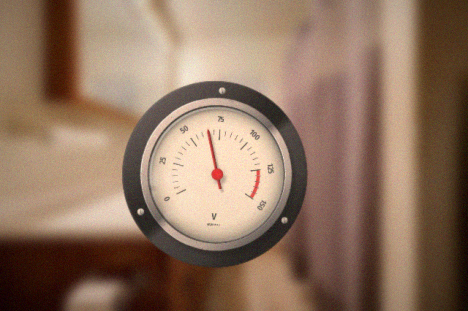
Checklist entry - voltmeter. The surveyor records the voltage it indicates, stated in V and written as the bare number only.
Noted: 65
